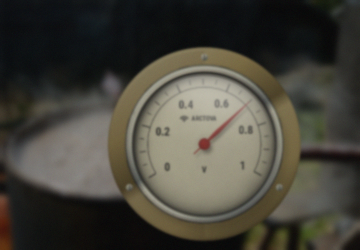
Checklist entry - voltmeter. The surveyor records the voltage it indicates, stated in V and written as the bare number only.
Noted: 0.7
